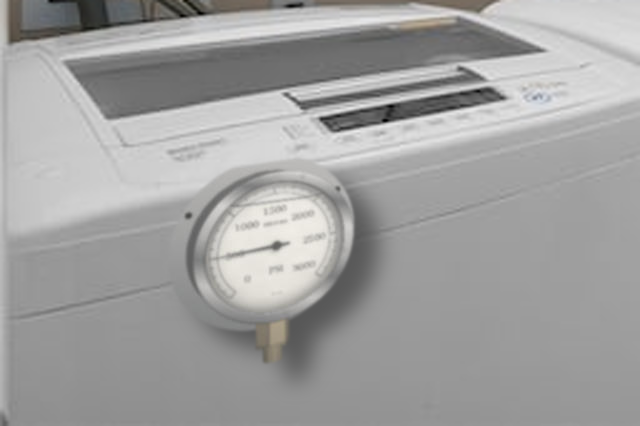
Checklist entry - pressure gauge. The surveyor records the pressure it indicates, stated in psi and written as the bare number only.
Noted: 500
